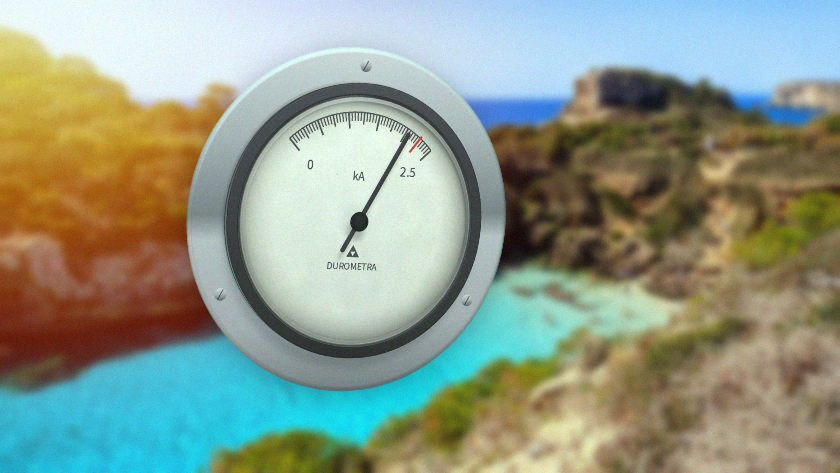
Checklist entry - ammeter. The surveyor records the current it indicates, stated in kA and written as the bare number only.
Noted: 2
